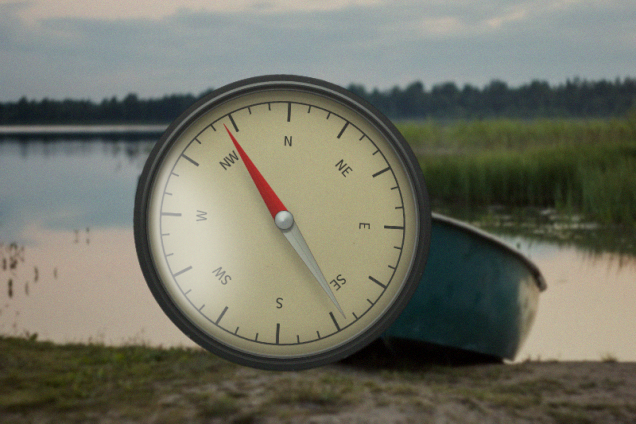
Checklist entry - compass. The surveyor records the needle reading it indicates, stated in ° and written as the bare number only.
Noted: 325
